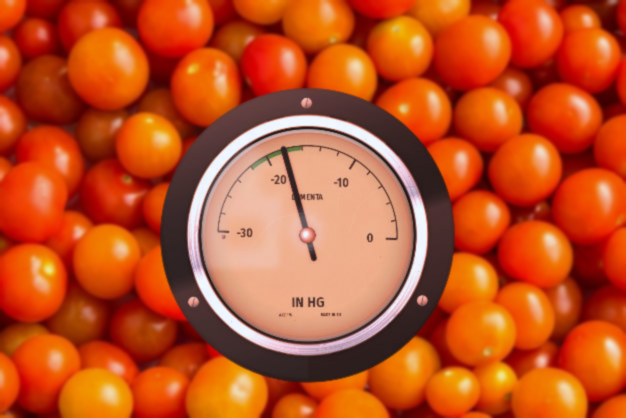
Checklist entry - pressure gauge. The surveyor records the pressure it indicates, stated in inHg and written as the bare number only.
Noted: -18
